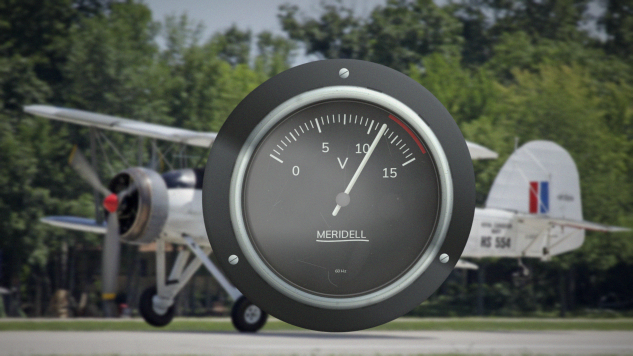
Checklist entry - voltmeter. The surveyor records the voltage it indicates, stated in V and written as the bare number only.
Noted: 11
